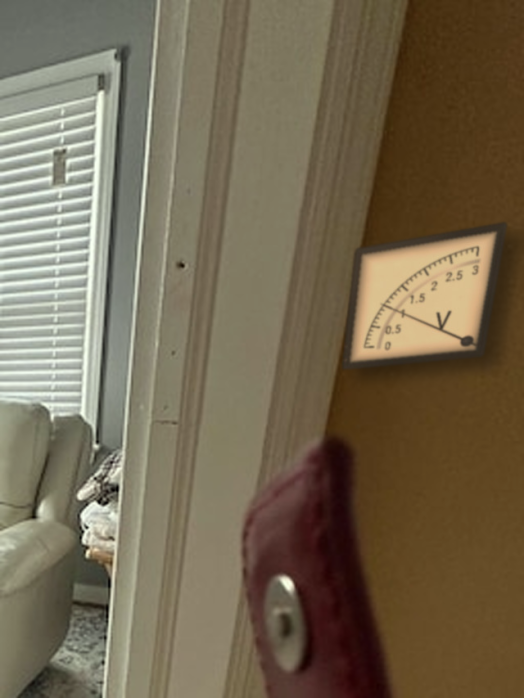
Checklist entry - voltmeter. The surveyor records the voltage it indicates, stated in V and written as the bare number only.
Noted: 1
